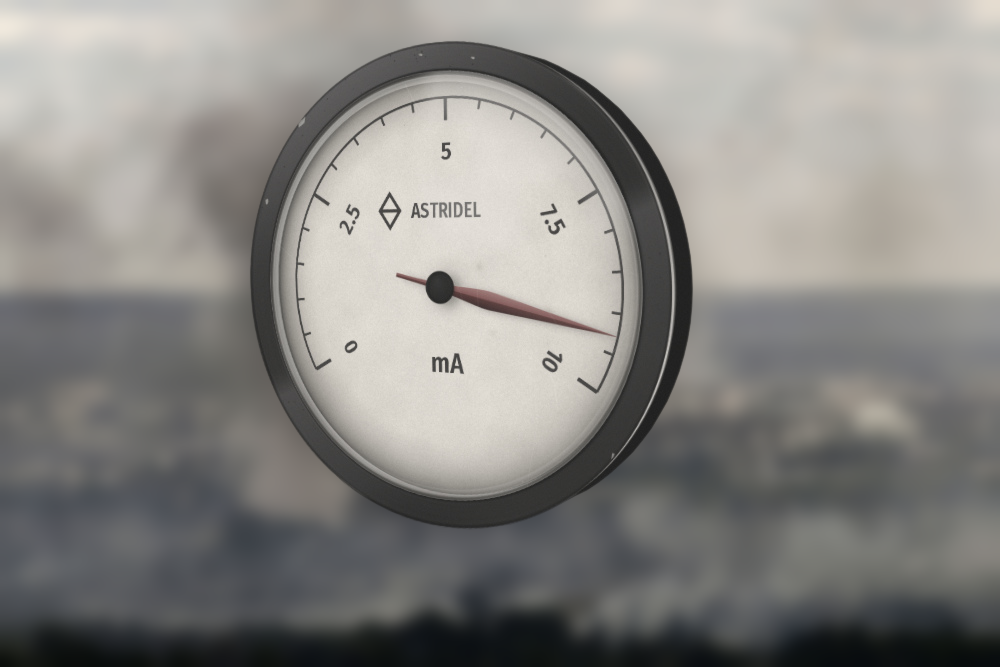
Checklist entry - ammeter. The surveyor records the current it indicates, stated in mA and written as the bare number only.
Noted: 9.25
